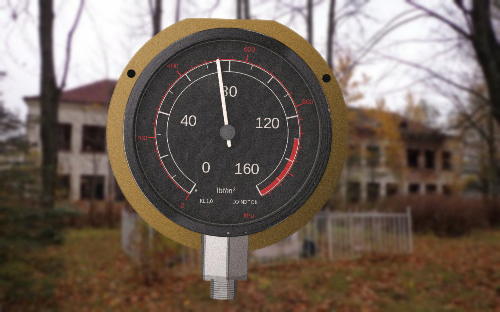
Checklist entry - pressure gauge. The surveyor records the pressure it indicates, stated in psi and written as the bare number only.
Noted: 75
